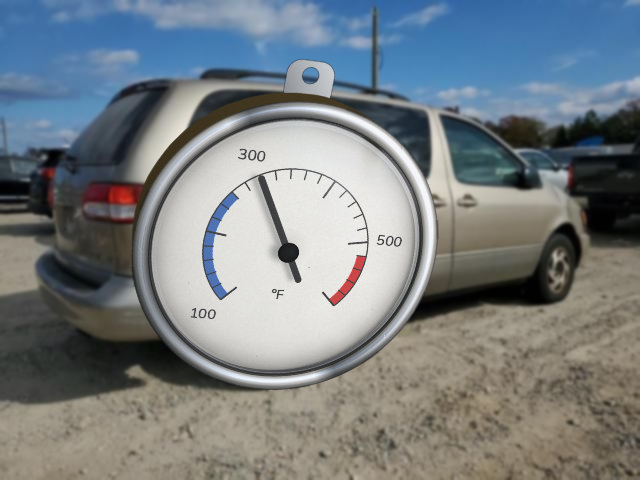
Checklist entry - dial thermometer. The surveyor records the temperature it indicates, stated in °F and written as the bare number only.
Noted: 300
